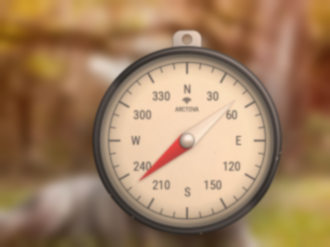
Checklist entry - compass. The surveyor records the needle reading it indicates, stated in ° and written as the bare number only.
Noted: 230
